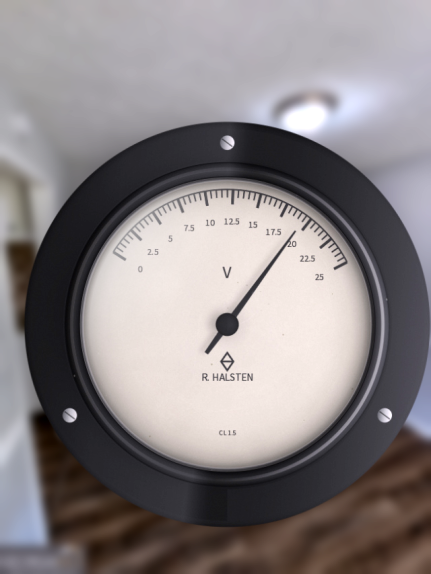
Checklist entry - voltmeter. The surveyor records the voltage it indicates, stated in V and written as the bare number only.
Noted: 19.5
